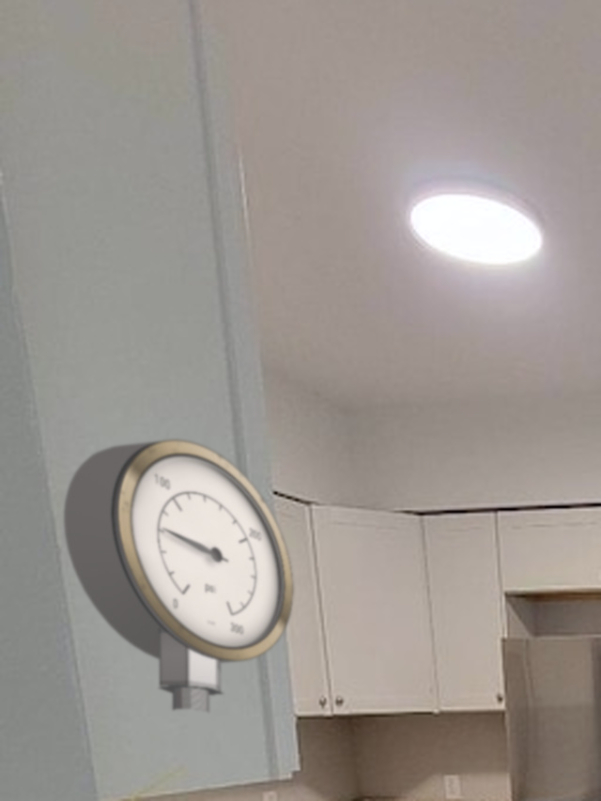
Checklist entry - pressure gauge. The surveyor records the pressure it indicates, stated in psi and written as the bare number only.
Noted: 60
